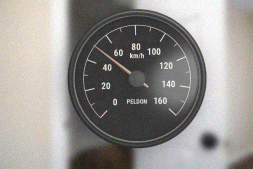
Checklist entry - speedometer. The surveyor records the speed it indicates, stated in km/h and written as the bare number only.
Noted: 50
